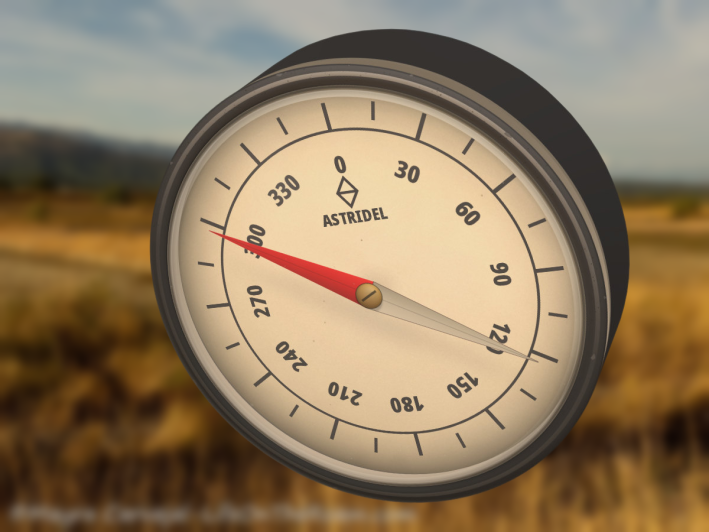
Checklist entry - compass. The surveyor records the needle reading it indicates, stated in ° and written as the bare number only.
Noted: 300
